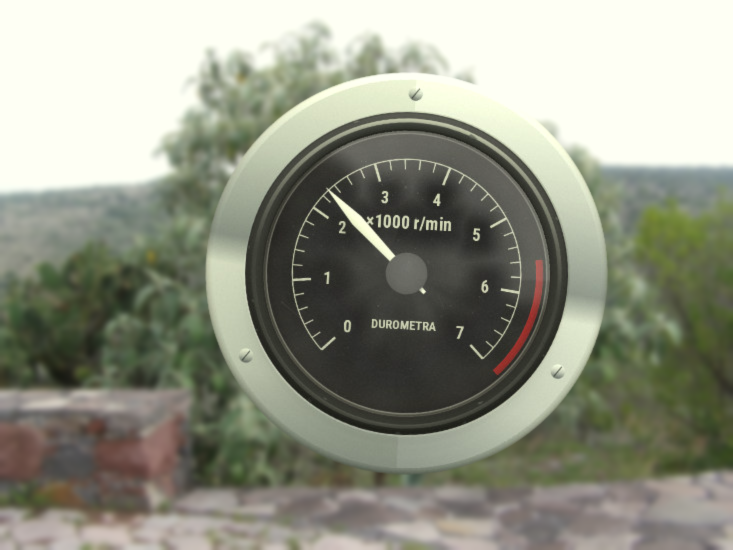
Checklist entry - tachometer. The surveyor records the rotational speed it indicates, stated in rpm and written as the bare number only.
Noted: 2300
